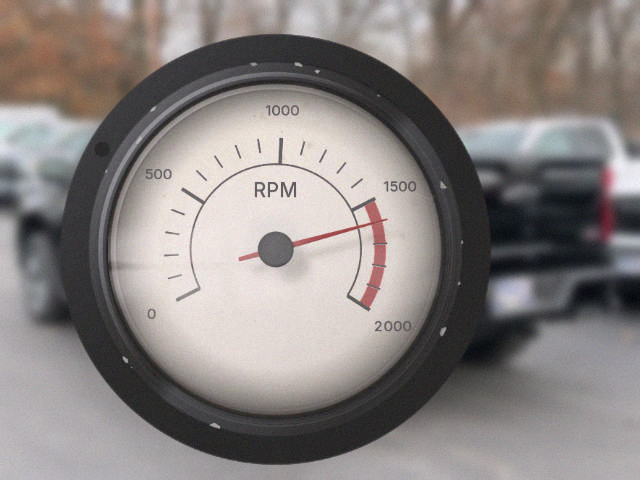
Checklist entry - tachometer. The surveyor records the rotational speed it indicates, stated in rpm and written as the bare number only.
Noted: 1600
